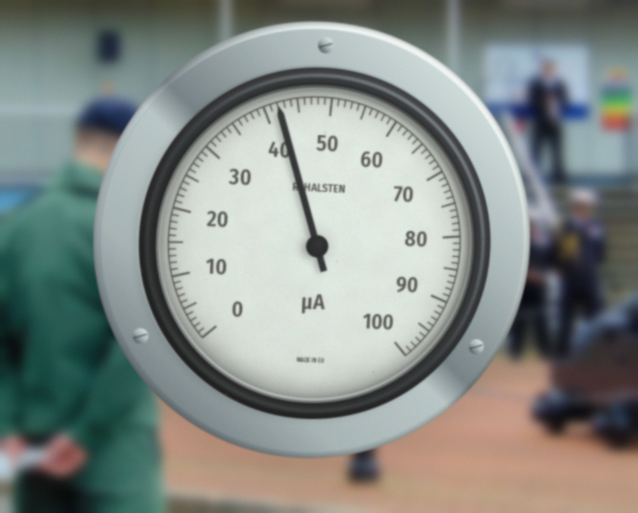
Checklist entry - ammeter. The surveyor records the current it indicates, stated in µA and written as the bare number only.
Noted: 42
